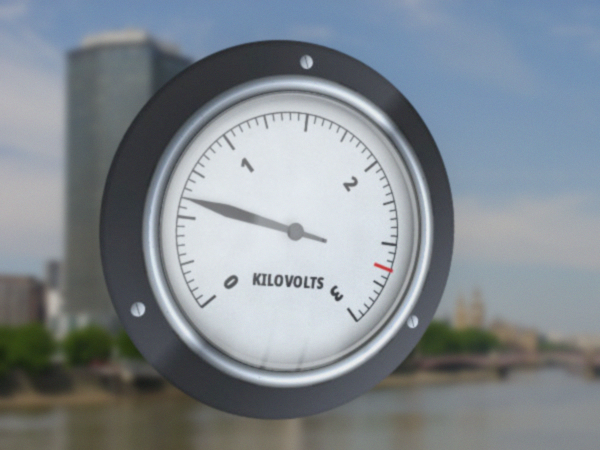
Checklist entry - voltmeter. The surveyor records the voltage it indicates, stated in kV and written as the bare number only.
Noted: 0.6
